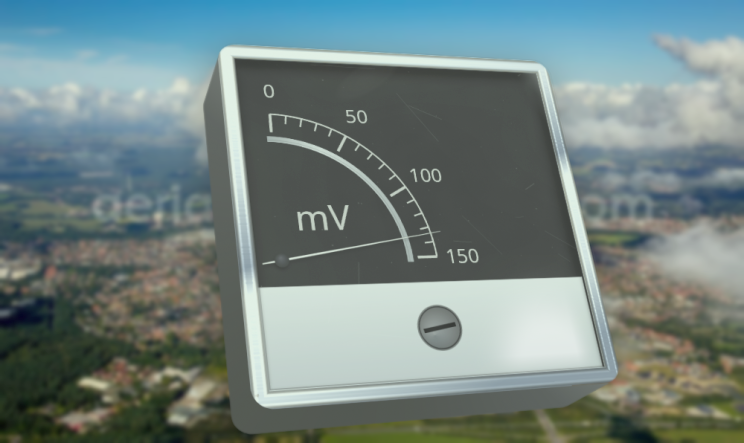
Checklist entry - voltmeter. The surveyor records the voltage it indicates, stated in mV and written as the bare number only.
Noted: 135
